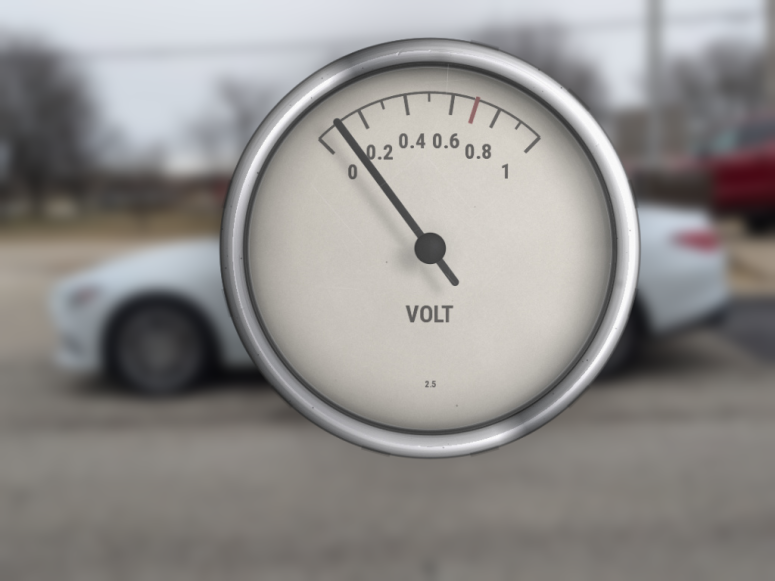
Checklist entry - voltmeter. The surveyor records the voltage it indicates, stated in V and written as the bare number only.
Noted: 0.1
